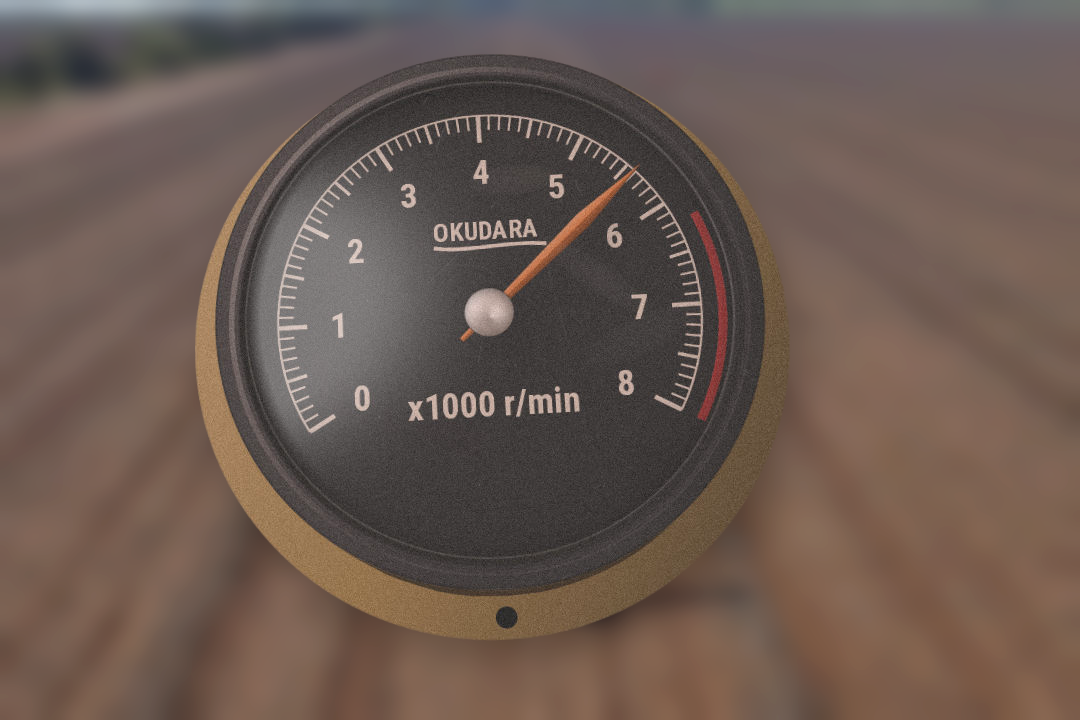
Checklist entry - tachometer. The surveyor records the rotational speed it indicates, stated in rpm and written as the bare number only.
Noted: 5600
